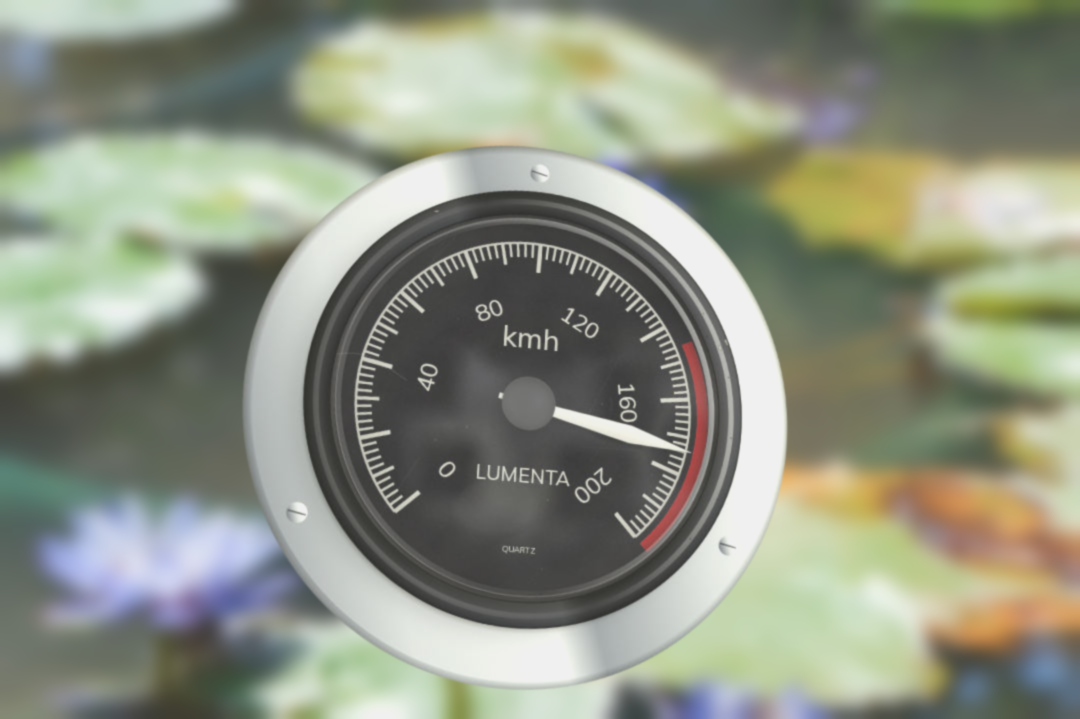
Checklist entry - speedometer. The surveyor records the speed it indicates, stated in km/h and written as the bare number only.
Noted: 174
